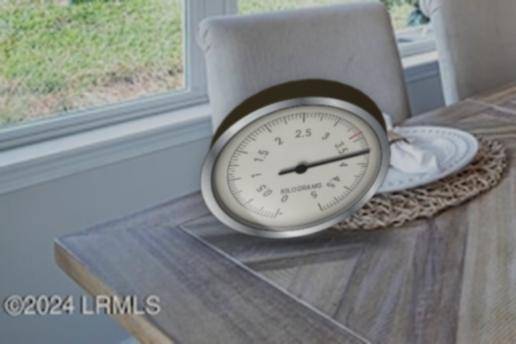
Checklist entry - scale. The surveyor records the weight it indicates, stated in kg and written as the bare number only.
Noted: 3.75
